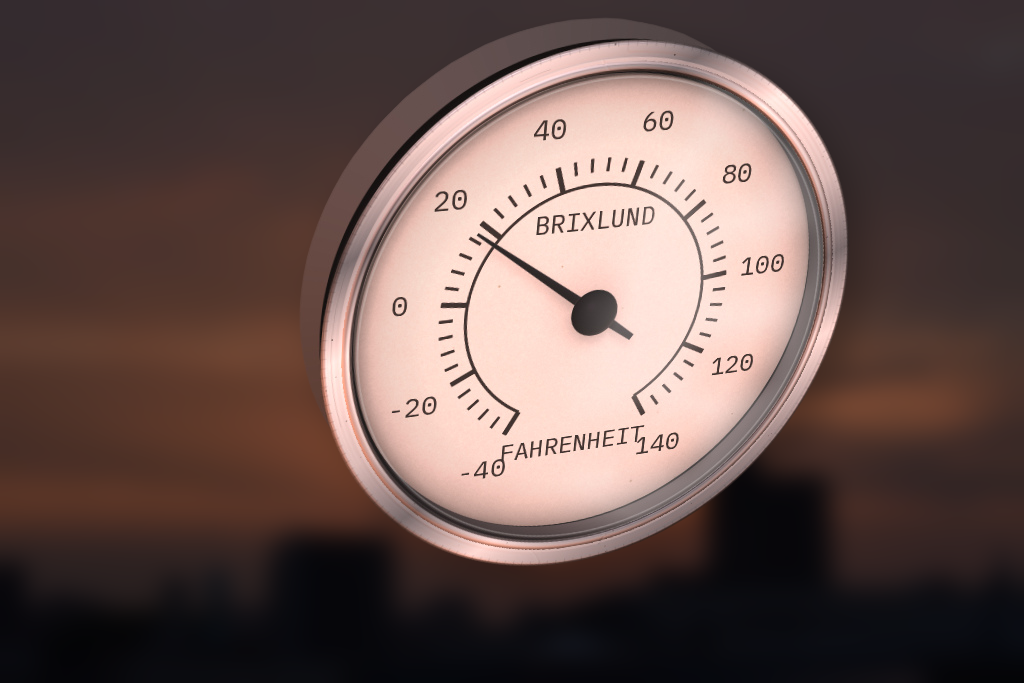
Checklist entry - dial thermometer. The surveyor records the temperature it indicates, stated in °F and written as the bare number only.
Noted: 18
